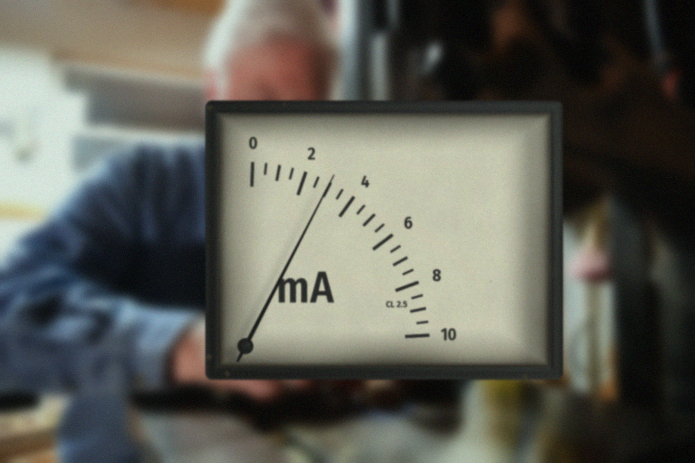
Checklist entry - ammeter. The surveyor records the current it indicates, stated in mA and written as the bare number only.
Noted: 3
